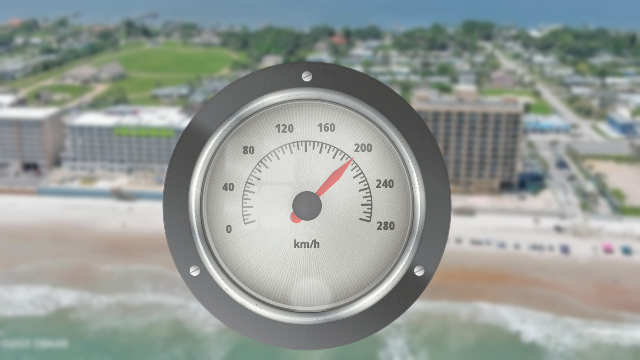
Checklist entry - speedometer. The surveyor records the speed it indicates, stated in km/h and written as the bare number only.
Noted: 200
